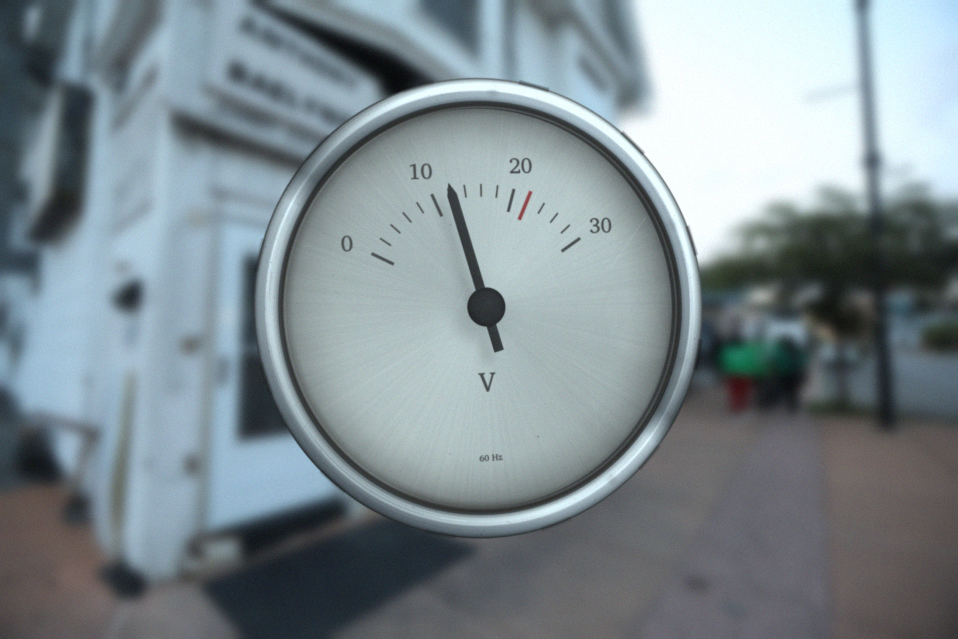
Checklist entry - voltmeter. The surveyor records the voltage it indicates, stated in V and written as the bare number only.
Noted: 12
